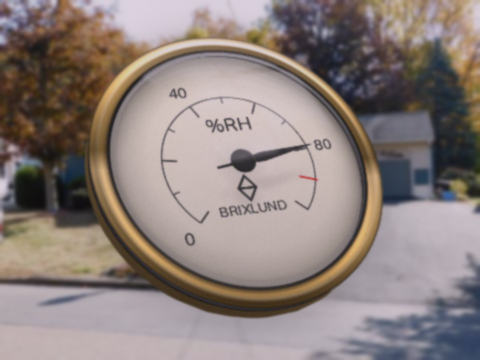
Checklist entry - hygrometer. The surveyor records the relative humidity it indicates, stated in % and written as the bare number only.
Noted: 80
